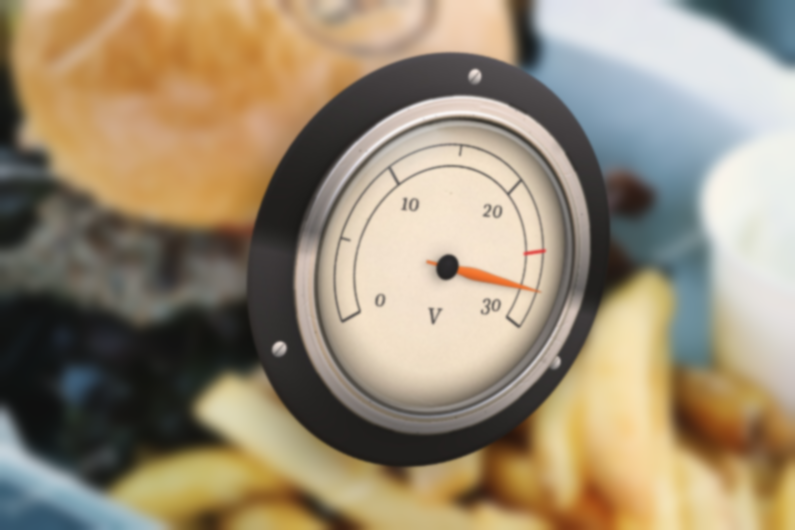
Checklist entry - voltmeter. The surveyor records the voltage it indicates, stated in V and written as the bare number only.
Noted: 27.5
